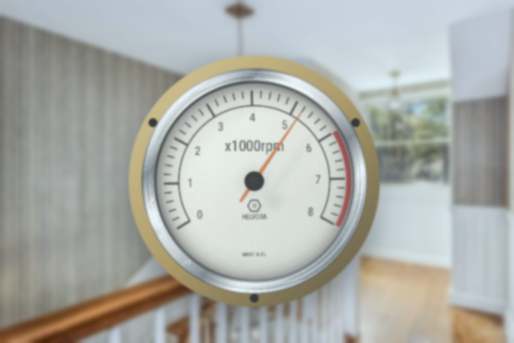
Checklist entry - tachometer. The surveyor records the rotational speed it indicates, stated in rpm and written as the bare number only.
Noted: 5200
